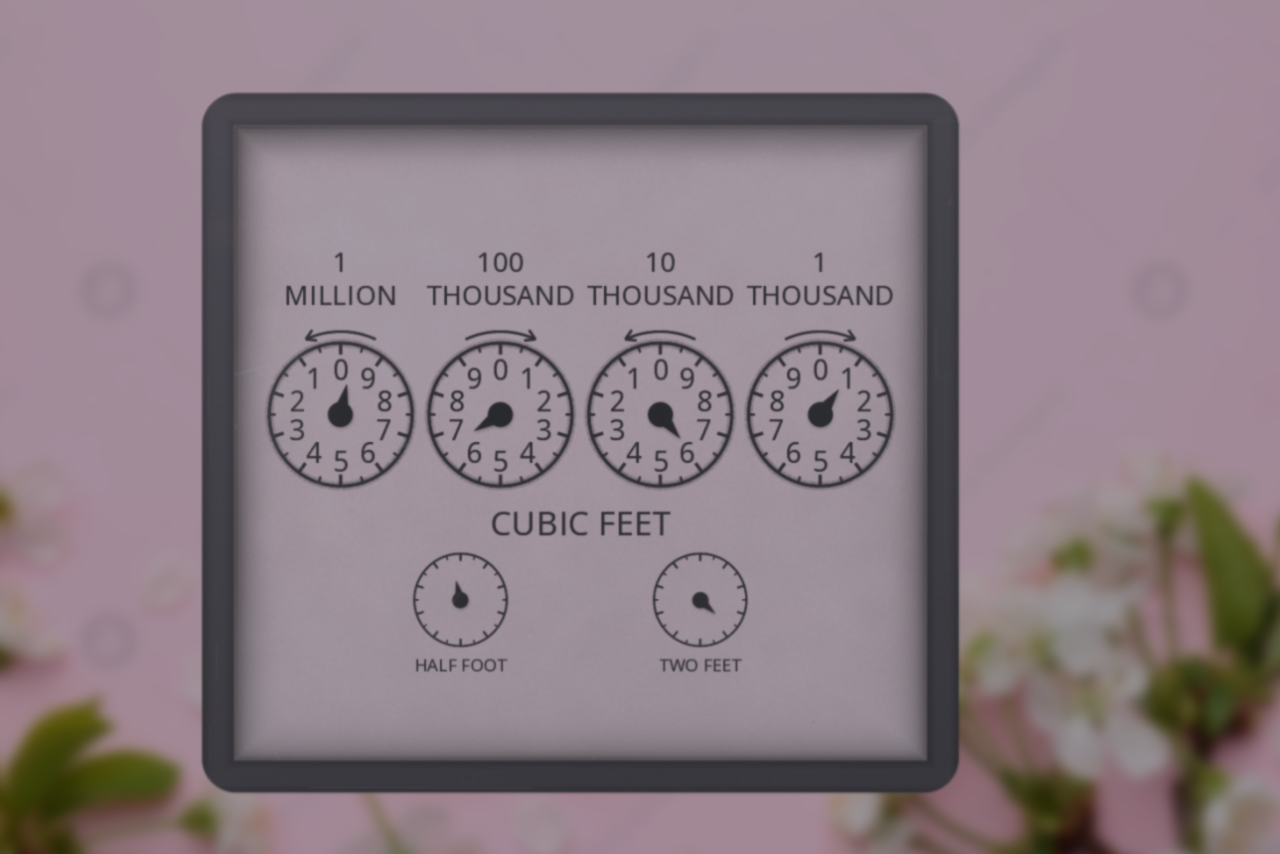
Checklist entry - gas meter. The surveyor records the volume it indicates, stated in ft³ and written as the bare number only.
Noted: 966100
